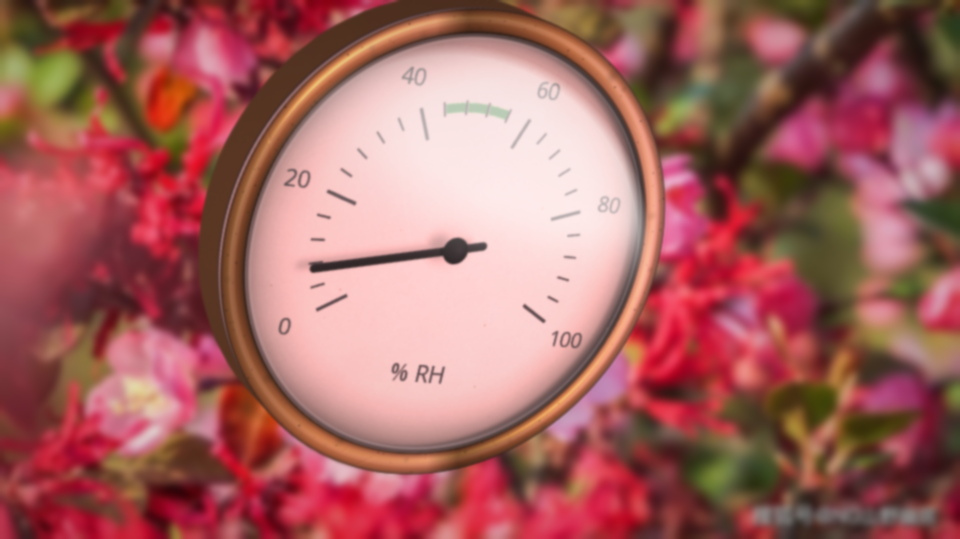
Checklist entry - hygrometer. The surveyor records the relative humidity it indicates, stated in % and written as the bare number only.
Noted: 8
